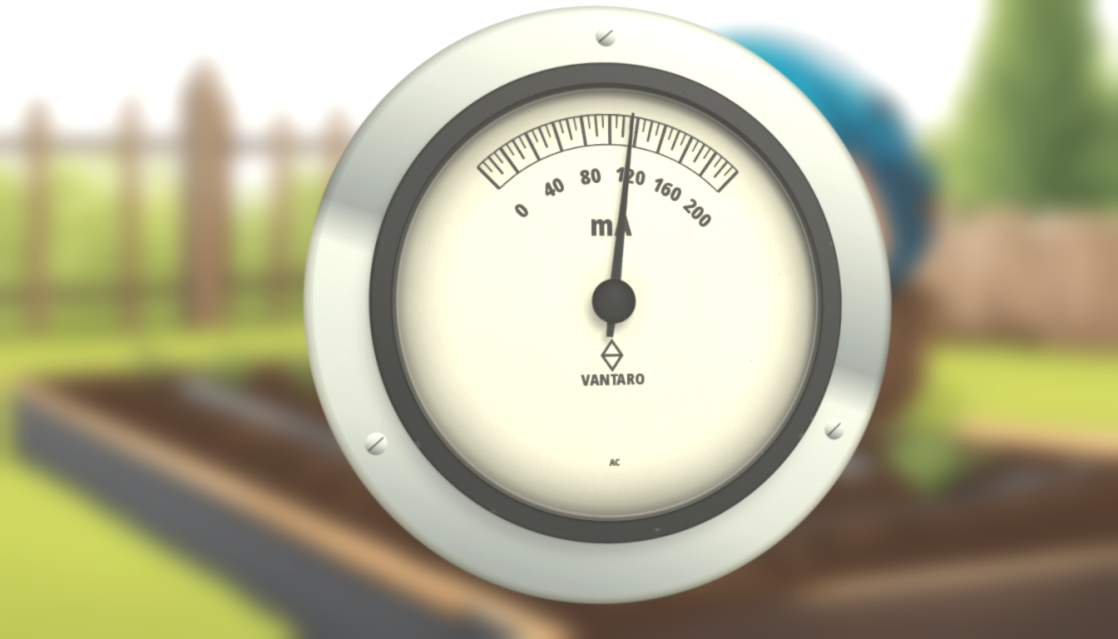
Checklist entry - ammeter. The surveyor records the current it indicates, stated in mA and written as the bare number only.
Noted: 115
